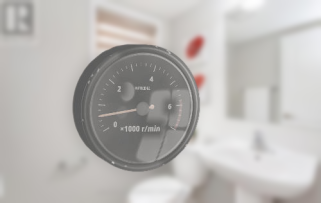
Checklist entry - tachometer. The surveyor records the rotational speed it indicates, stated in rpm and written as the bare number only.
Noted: 600
